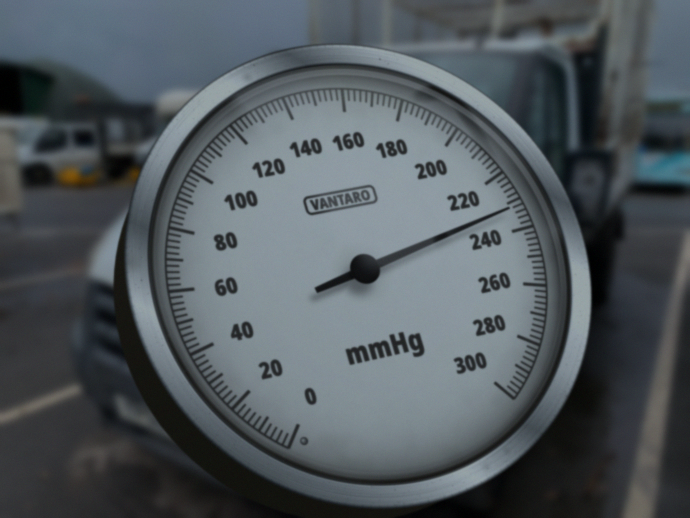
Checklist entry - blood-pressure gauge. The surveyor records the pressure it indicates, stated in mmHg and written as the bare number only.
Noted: 232
